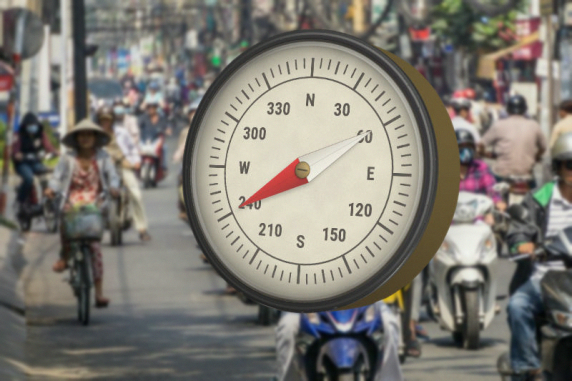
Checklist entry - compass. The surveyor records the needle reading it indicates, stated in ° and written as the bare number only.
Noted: 240
